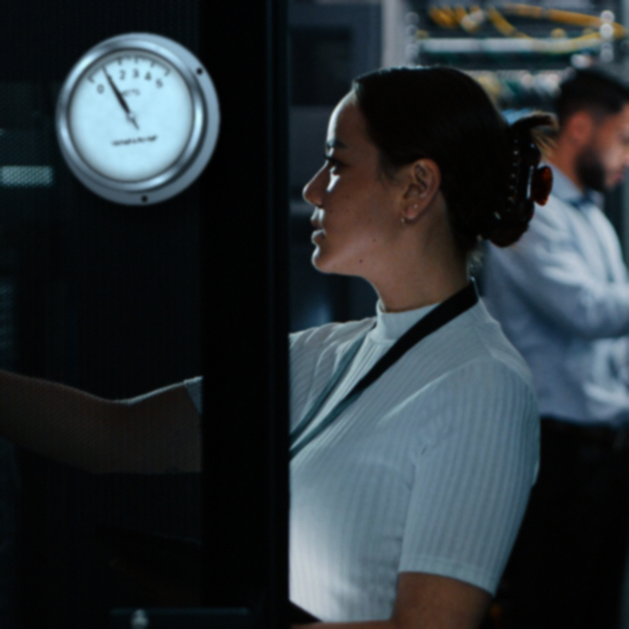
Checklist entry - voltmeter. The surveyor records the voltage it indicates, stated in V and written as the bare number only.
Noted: 1
